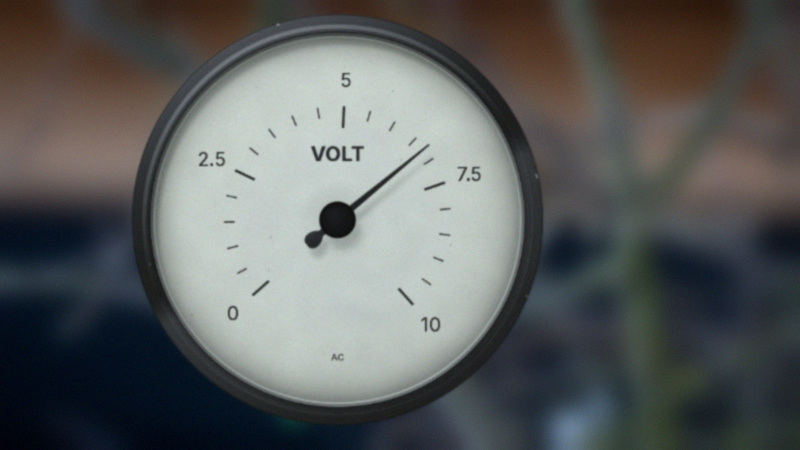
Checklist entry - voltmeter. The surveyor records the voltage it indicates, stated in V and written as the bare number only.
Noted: 6.75
